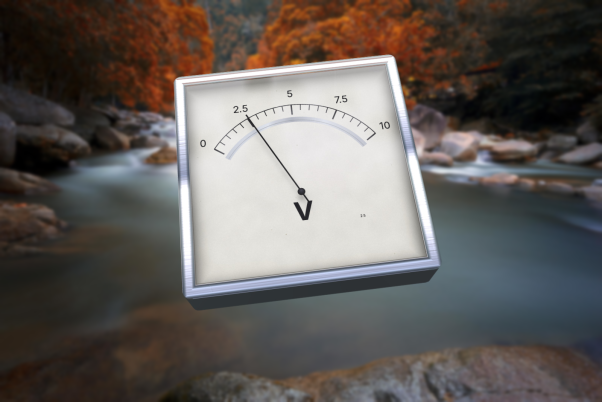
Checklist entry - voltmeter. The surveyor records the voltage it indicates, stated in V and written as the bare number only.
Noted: 2.5
